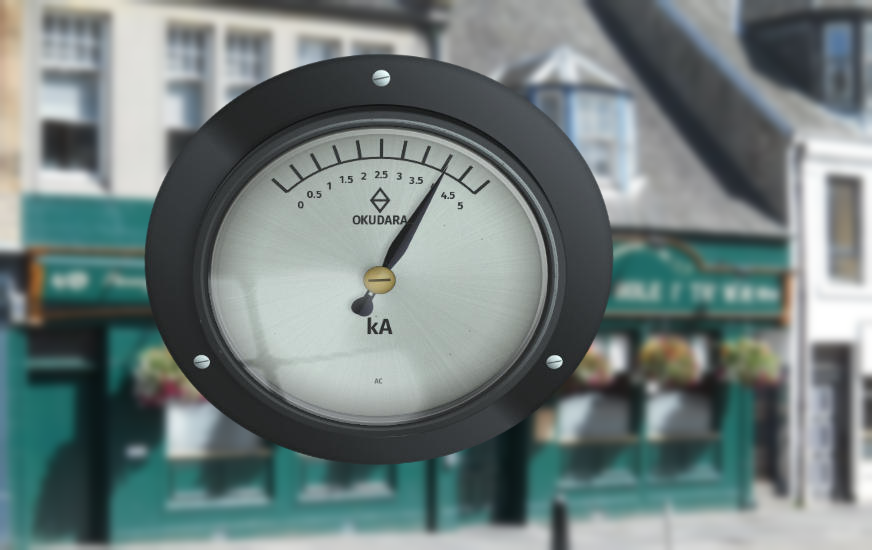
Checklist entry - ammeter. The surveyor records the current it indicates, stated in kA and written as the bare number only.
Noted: 4
